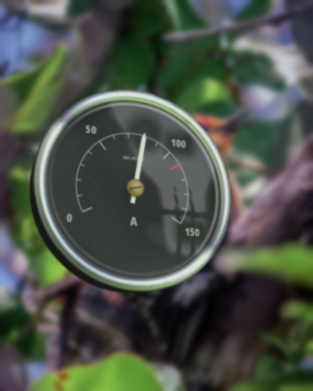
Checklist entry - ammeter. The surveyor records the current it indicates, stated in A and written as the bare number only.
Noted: 80
